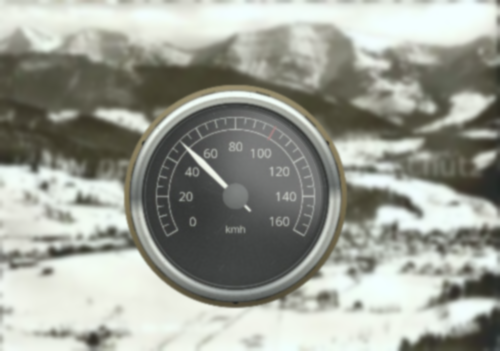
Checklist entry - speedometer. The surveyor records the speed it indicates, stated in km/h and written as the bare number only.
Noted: 50
